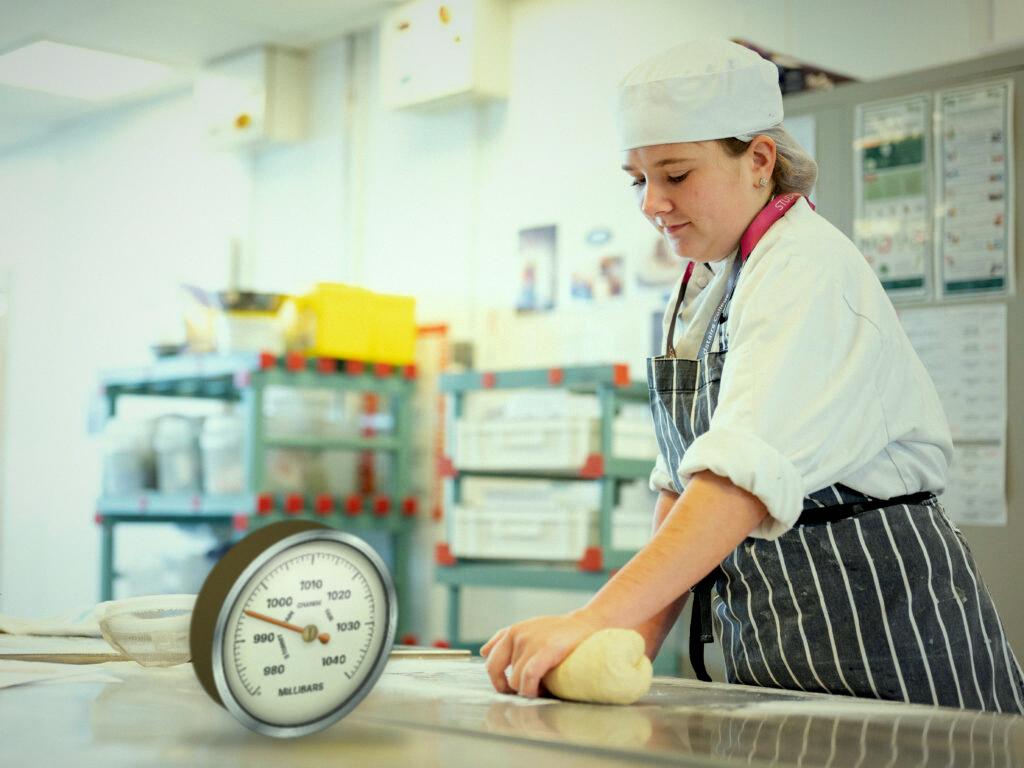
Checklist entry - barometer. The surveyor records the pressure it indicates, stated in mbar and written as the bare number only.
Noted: 995
